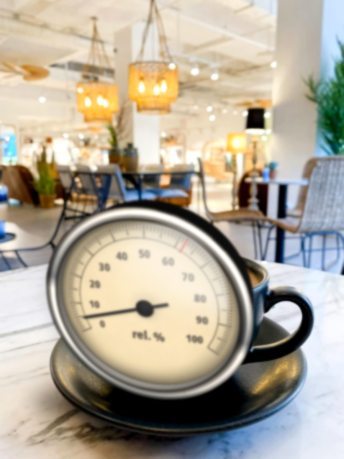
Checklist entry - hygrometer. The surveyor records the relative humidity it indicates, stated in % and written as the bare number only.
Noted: 5
